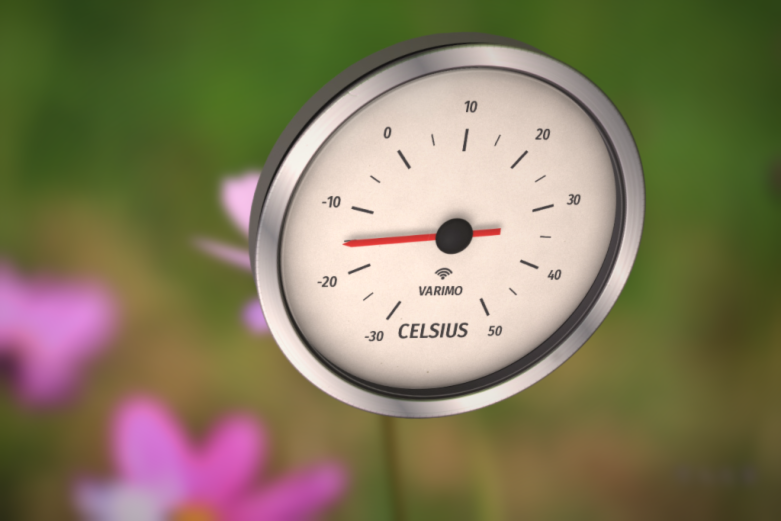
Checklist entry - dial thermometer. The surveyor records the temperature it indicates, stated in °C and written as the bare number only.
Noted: -15
